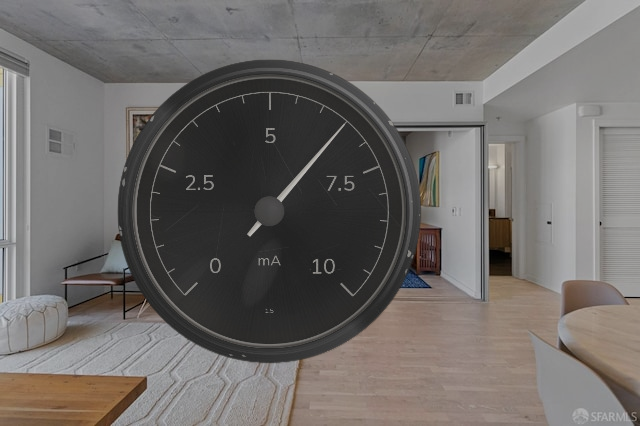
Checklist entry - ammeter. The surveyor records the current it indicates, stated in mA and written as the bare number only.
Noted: 6.5
